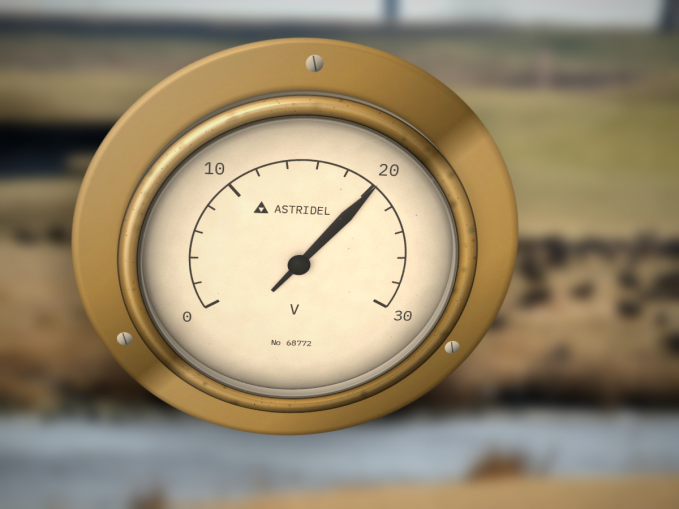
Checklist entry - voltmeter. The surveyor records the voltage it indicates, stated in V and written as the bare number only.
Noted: 20
